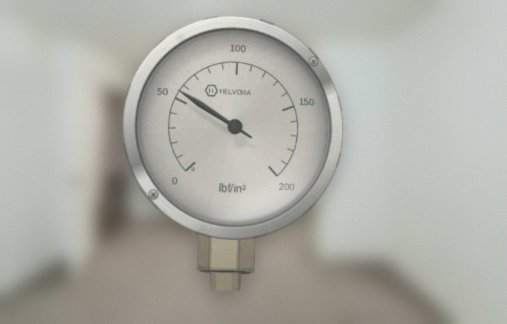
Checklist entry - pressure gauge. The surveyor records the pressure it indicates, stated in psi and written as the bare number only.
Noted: 55
